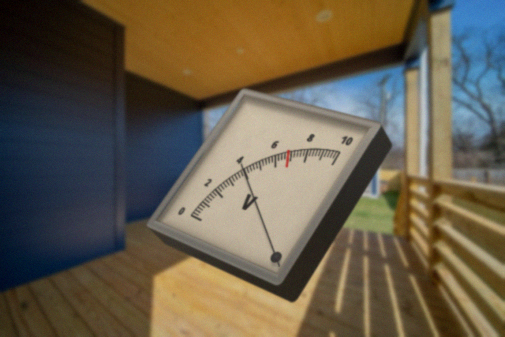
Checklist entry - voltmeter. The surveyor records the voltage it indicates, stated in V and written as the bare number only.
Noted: 4
